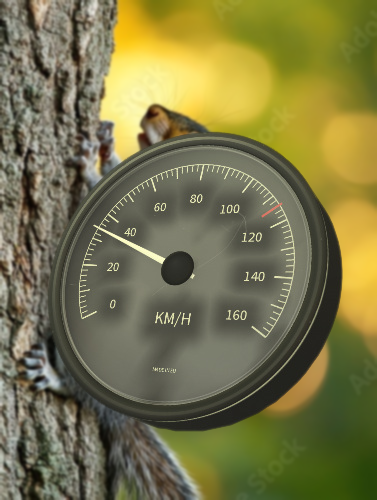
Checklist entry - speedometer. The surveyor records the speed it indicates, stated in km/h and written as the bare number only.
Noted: 34
